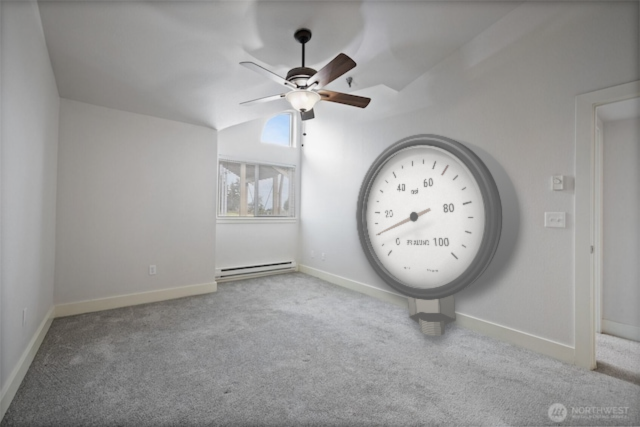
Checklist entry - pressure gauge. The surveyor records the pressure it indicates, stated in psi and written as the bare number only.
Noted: 10
